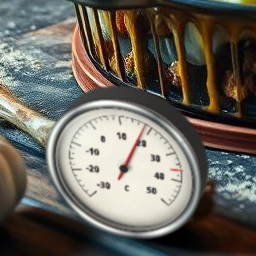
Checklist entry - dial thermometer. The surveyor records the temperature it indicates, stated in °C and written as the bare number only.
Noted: 18
